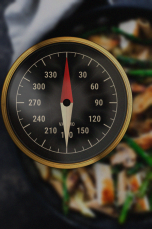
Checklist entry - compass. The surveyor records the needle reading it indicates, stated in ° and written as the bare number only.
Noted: 0
